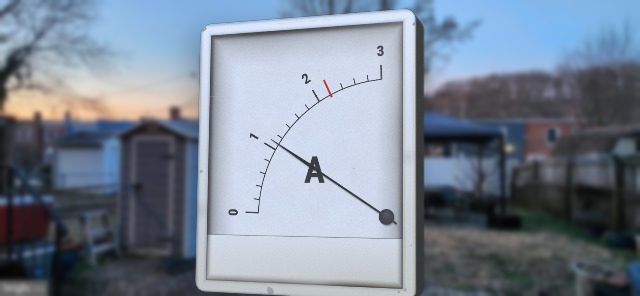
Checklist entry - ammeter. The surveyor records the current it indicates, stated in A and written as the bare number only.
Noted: 1.1
